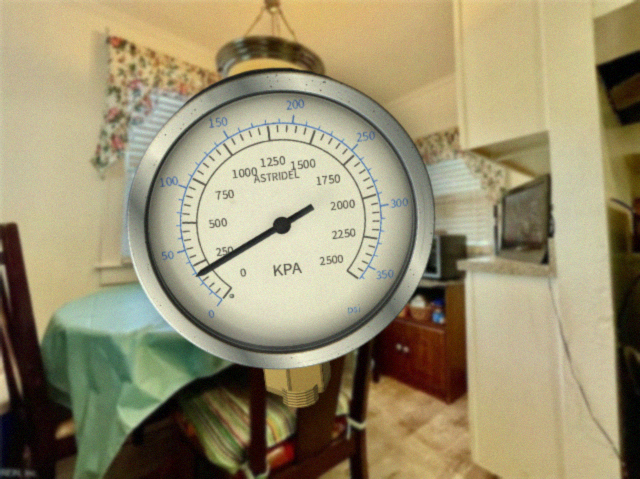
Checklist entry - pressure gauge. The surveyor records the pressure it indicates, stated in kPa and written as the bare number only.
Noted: 200
